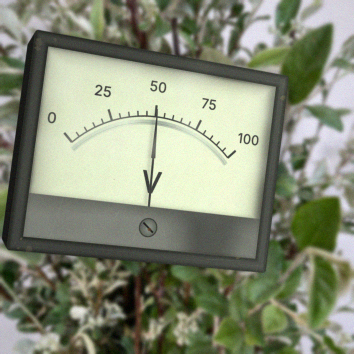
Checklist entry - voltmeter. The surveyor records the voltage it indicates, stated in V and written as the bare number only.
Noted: 50
